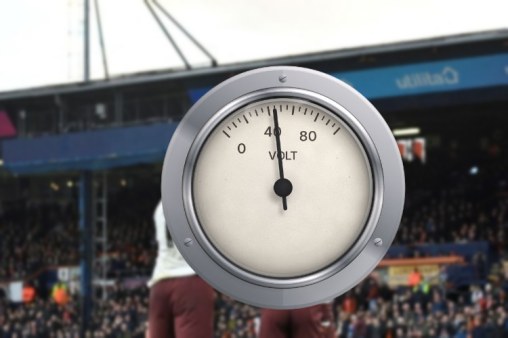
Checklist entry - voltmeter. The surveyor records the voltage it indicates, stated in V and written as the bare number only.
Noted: 45
